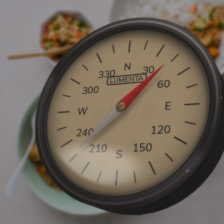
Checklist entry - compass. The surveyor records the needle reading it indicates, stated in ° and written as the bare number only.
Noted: 45
